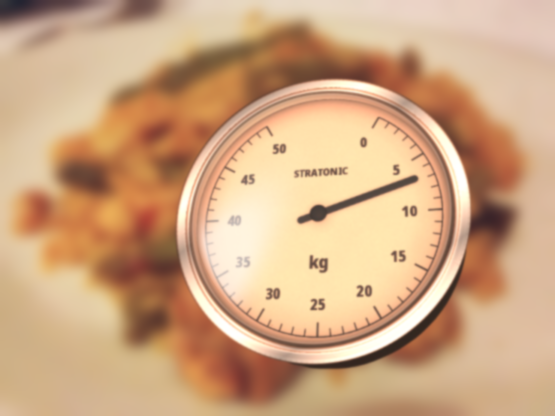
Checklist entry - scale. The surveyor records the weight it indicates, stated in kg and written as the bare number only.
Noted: 7
